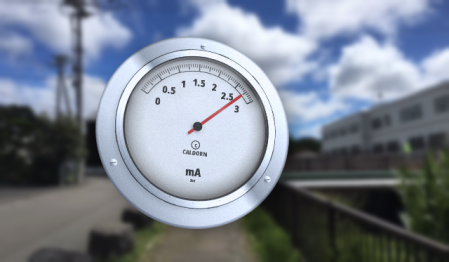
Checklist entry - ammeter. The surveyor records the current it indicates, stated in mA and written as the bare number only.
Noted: 2.75
